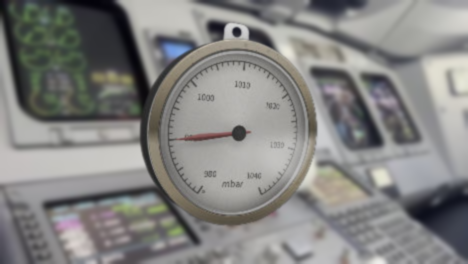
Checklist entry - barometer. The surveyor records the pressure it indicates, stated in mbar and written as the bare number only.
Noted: 990
